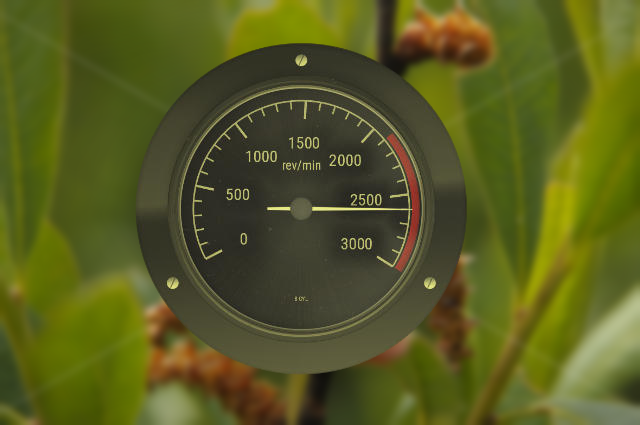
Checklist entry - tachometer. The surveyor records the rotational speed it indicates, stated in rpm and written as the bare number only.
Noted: 2600
